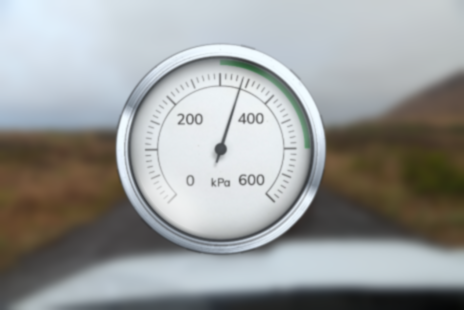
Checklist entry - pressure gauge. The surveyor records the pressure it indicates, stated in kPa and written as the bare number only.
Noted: 340
